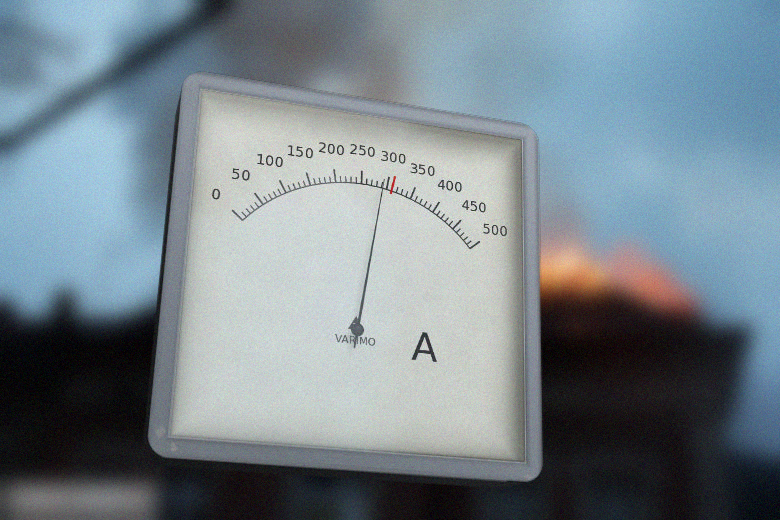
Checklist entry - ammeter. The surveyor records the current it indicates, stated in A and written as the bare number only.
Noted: 290
